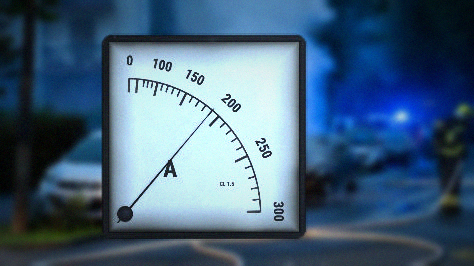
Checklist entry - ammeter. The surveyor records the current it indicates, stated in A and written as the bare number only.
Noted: 190
